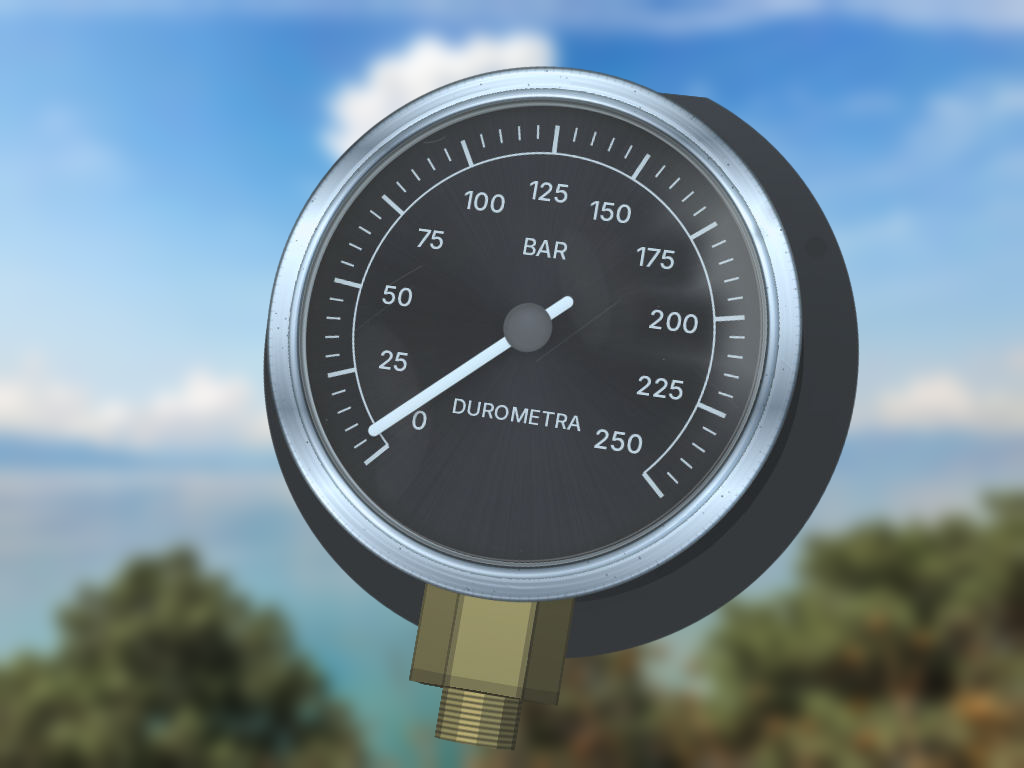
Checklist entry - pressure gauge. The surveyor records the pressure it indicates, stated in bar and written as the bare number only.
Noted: 5
